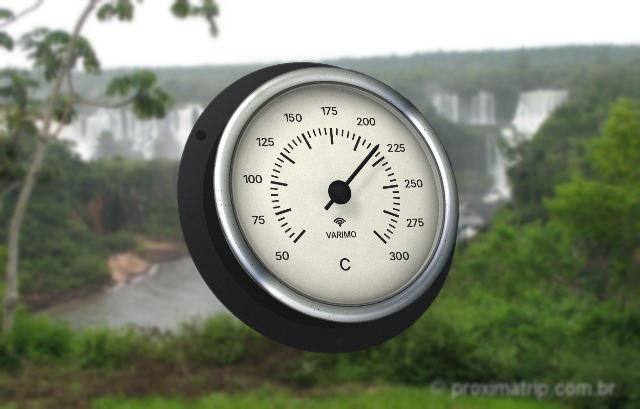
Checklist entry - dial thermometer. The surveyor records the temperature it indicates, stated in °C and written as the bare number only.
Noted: 215
